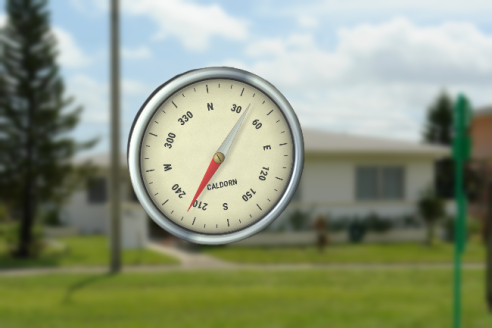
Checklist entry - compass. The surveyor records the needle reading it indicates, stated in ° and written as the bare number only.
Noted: 220
